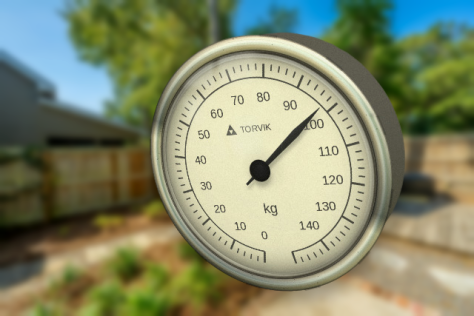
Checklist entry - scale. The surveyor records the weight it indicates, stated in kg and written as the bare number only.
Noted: 98
